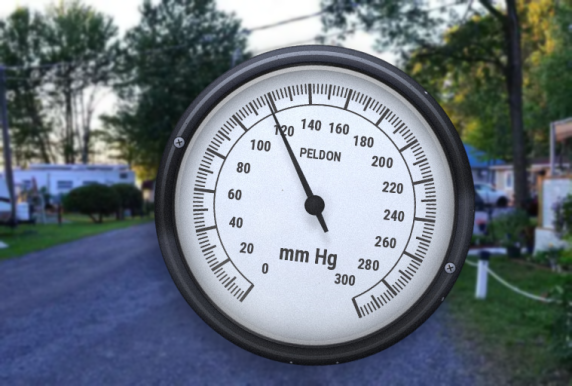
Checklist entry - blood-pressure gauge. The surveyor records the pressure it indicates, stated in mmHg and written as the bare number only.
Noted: 118
